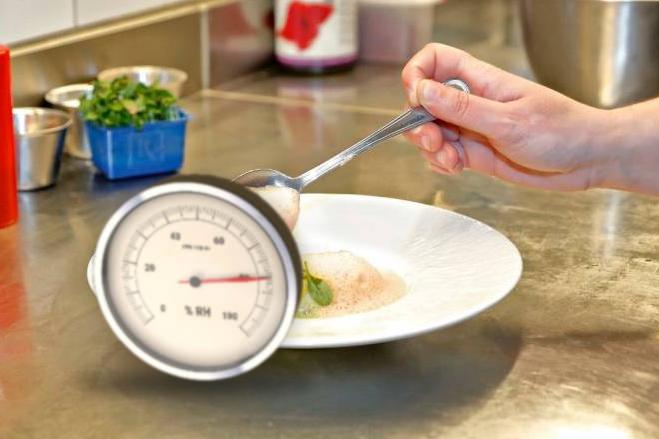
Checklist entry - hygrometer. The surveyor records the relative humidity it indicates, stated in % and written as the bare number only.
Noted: 80
